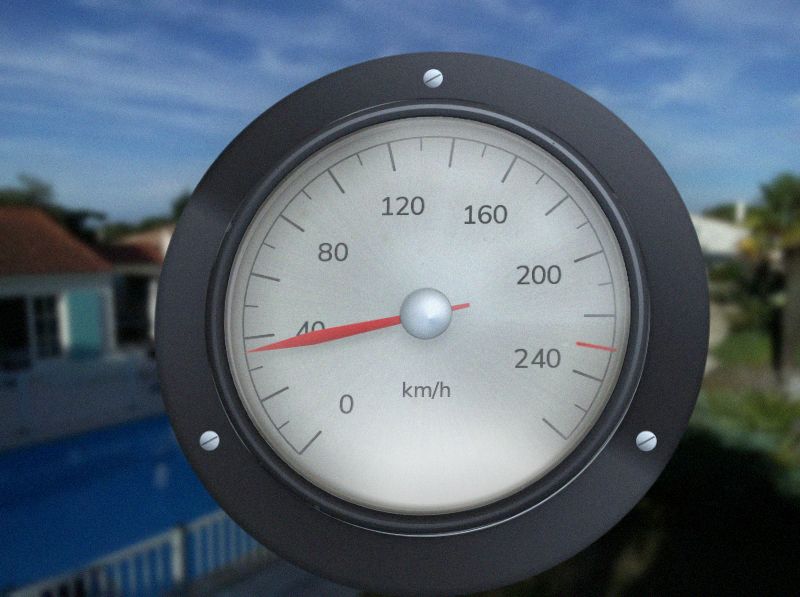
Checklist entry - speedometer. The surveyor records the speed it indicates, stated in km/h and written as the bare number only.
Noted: 35
